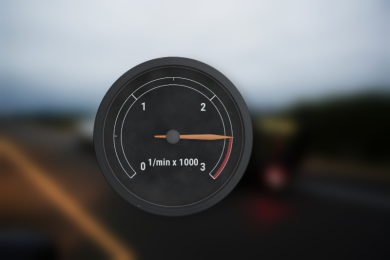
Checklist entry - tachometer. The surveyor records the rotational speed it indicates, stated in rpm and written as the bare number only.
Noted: 2500
